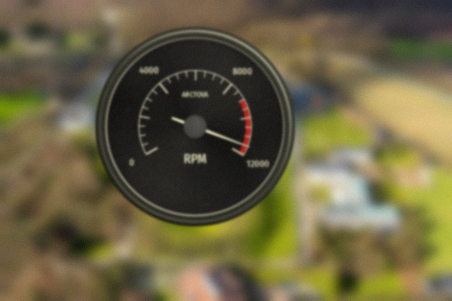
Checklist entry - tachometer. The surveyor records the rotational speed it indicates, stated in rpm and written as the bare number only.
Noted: 11500
